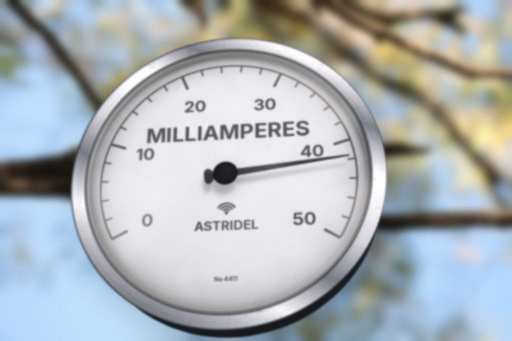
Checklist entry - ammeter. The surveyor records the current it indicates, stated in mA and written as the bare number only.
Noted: 42
